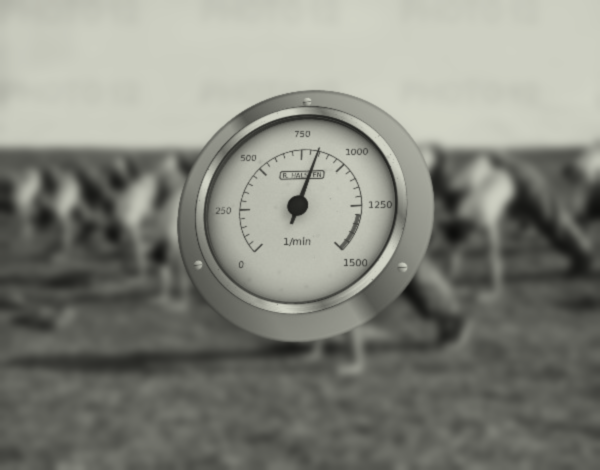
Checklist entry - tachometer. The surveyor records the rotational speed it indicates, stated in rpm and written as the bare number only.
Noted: 850
